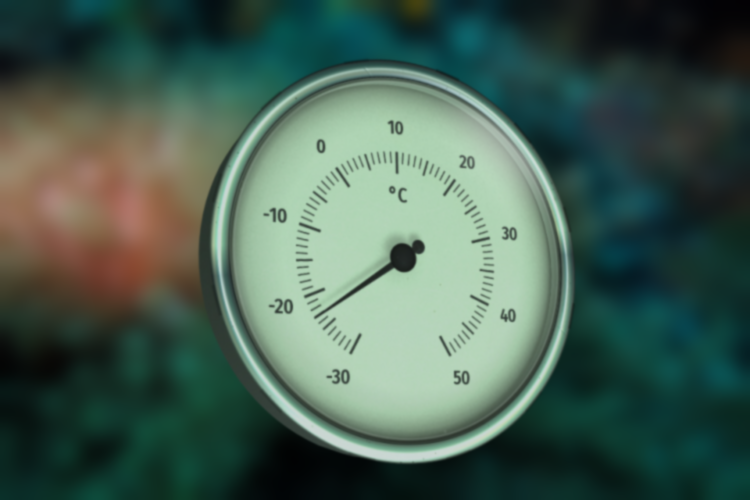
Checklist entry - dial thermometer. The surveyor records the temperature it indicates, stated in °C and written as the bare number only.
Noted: -23
